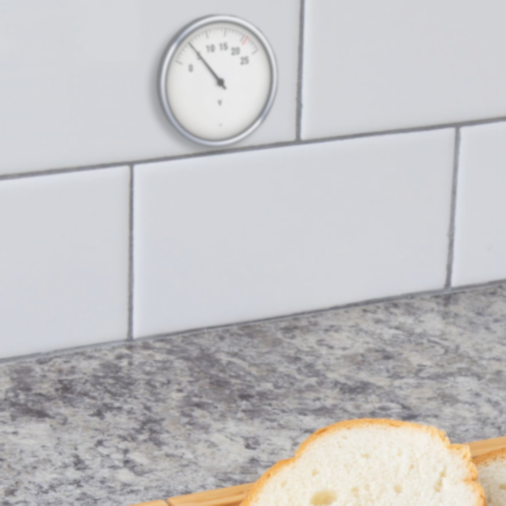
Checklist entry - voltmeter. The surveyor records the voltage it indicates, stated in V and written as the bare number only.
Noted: 5
